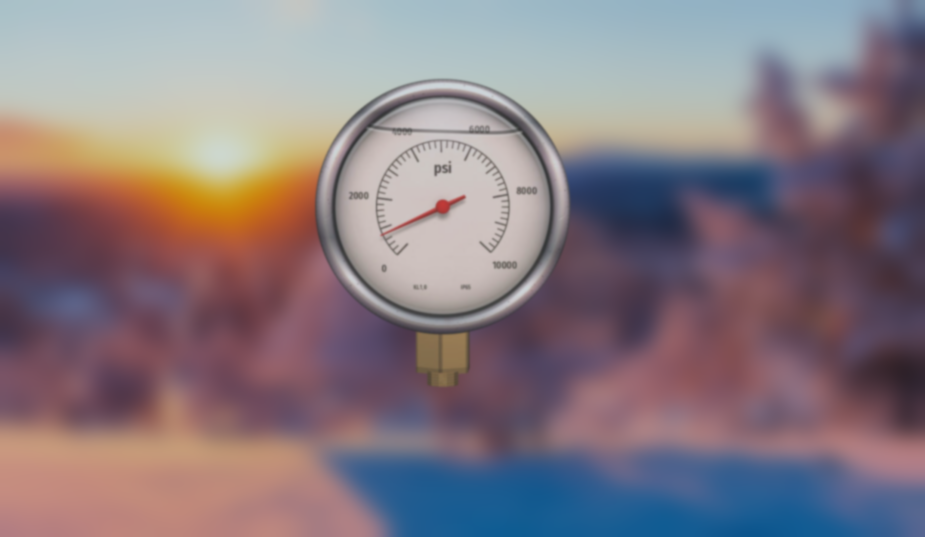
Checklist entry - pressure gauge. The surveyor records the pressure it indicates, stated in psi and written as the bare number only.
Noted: 800
